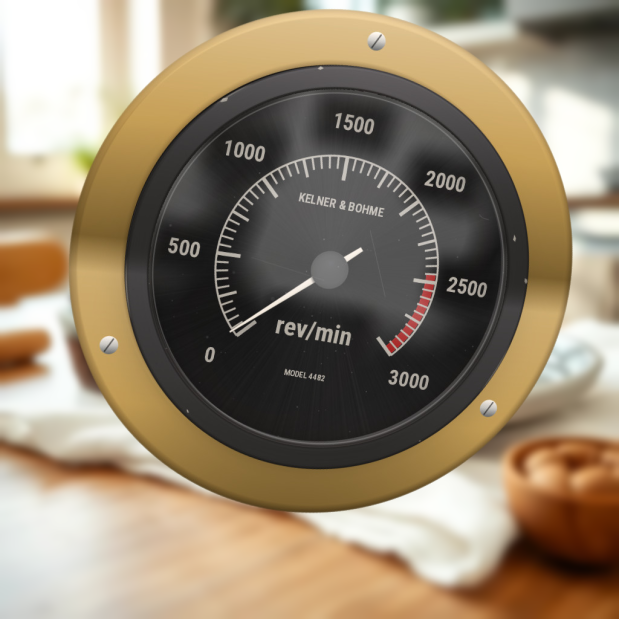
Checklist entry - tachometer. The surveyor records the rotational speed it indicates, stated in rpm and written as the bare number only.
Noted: 50
